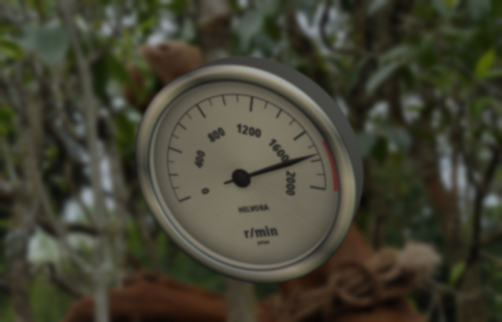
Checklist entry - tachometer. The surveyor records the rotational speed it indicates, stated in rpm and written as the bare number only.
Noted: 1750
